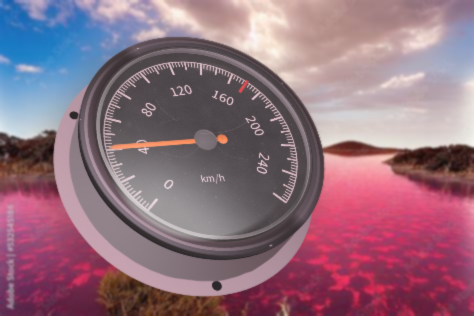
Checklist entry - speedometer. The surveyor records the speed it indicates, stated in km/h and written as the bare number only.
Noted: 40
